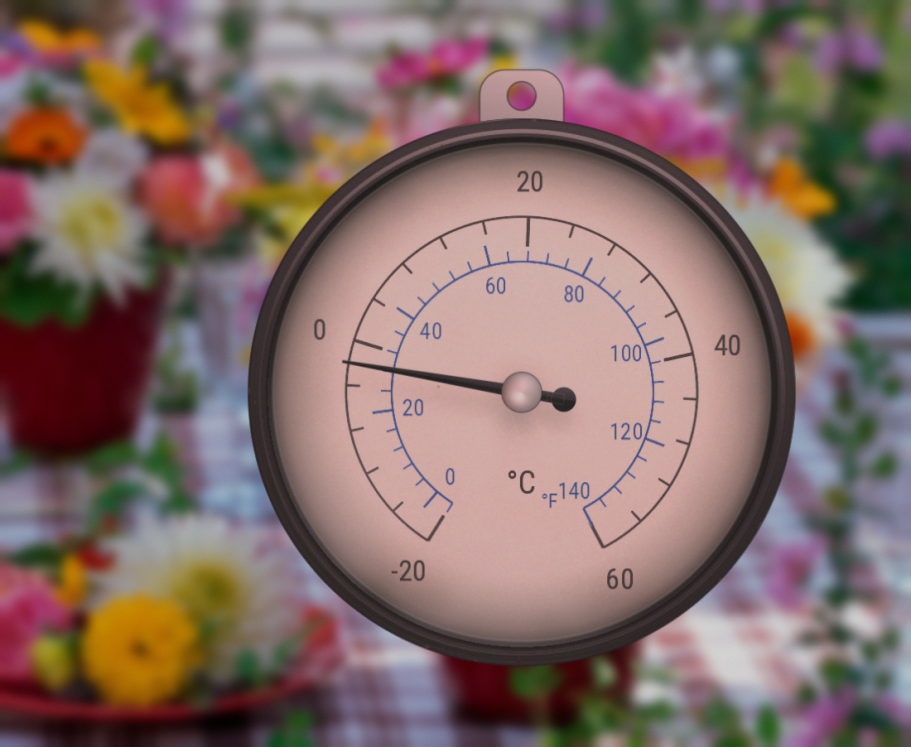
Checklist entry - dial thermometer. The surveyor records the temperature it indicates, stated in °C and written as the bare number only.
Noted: -2
